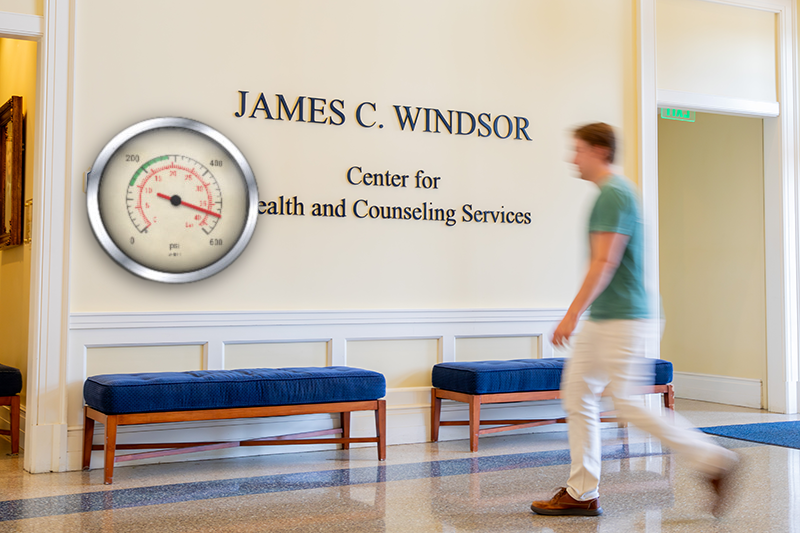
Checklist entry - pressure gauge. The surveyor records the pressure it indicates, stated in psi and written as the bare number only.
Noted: 540
